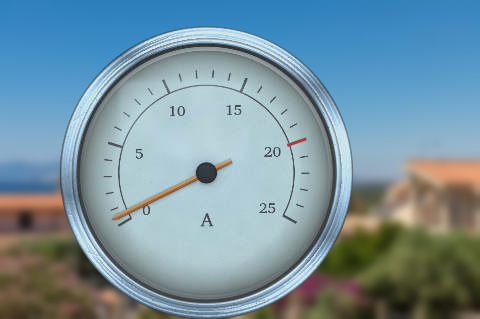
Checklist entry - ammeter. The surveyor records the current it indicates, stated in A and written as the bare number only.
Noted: 0.5
